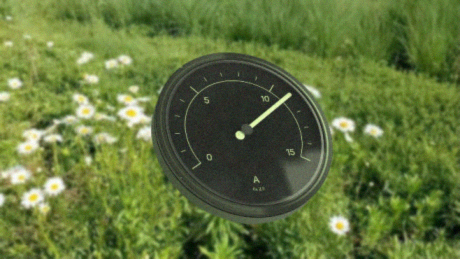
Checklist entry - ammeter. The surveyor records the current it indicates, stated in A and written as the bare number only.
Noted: 11
